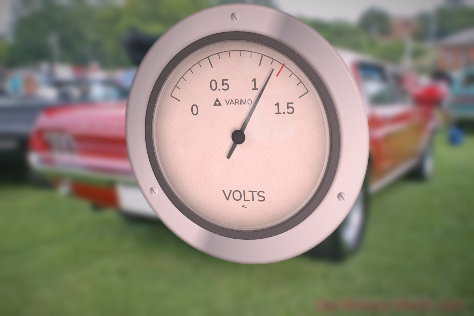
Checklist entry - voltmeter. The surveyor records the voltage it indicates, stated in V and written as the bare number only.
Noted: 1.15
